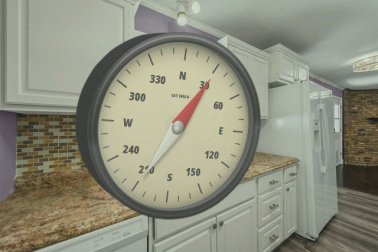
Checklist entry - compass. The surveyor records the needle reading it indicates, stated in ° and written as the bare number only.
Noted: 30
